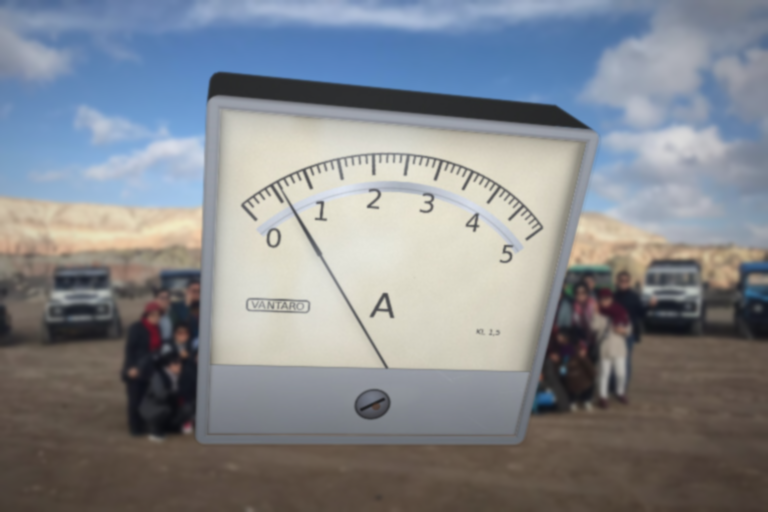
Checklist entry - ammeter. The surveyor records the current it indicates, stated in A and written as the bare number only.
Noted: 0.6
